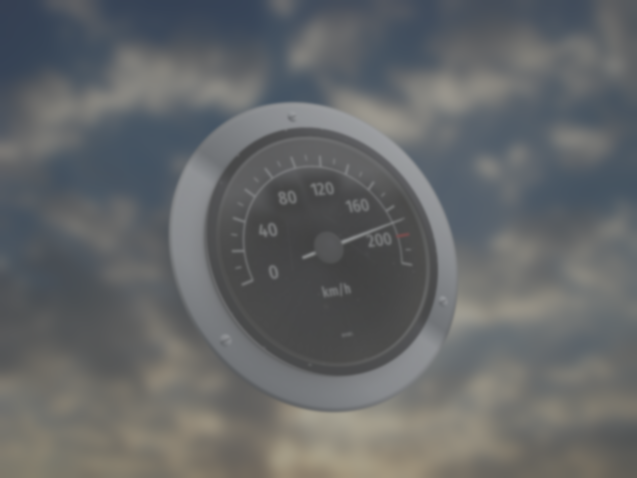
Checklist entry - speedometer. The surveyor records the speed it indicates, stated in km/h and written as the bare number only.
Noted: 190
